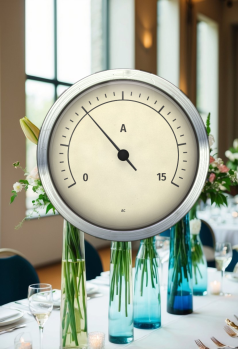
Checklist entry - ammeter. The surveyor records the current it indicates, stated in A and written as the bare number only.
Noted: 5
